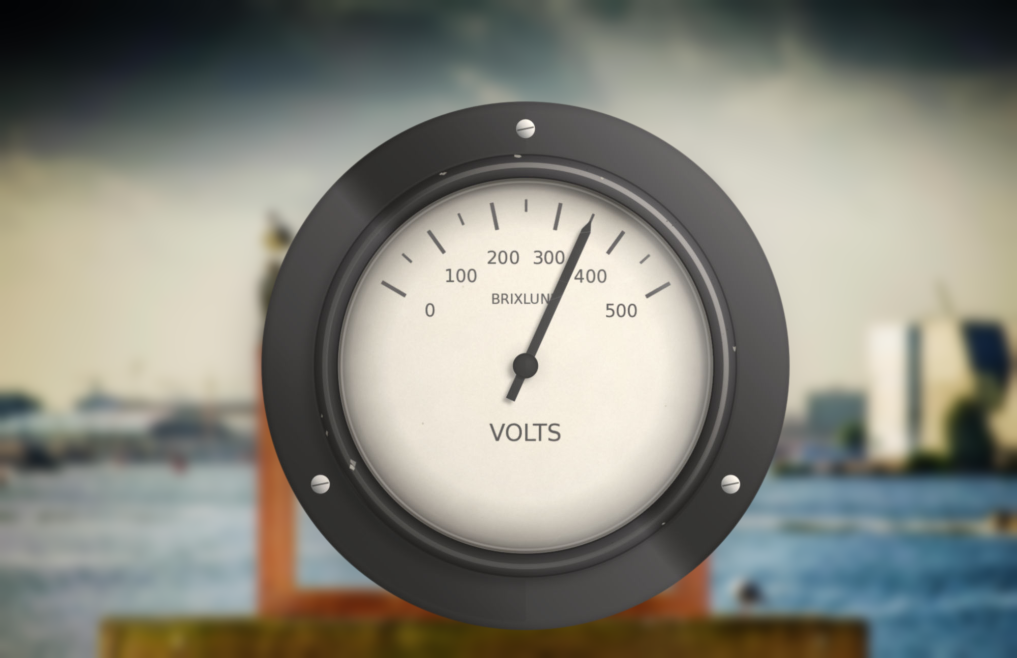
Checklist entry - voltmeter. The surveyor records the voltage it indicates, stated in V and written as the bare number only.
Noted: 350
